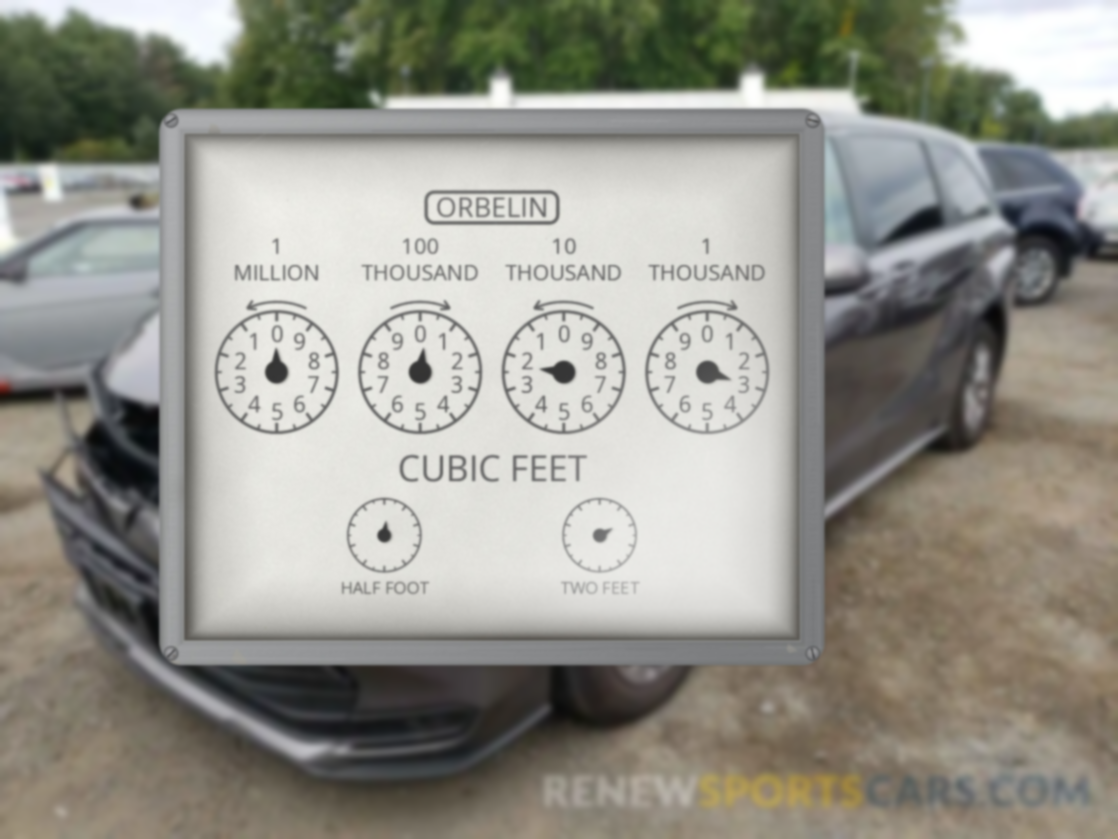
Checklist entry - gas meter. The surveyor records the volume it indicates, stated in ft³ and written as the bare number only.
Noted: 2300
